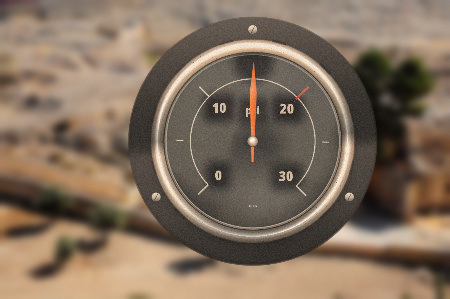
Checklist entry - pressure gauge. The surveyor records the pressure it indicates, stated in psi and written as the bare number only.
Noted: 15
